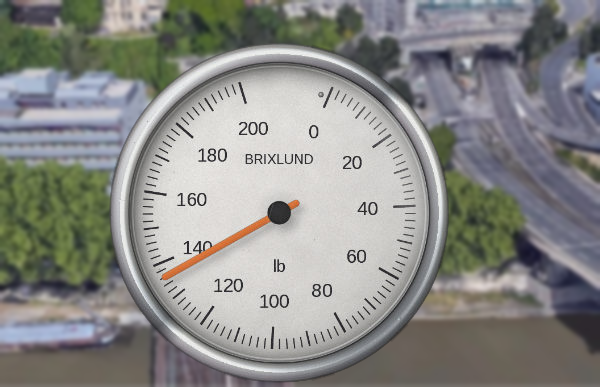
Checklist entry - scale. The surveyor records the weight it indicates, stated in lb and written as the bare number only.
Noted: 136
